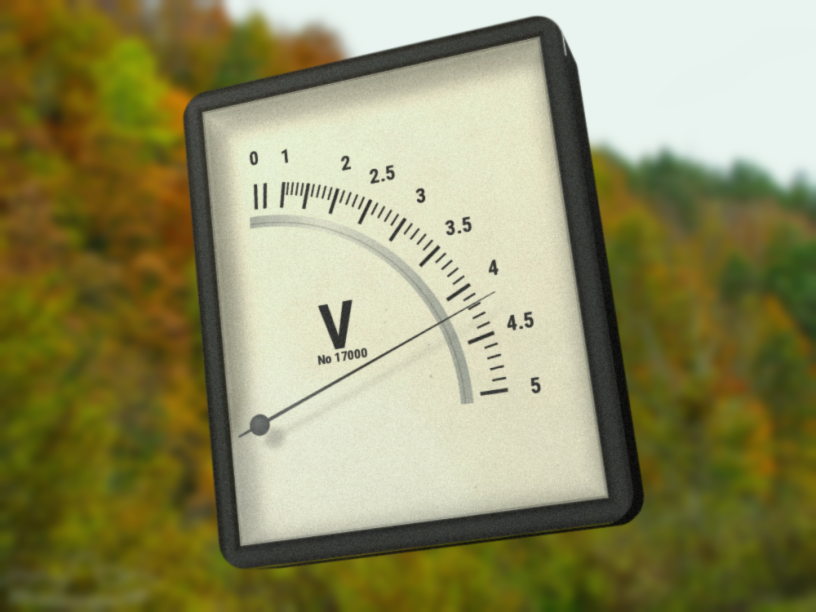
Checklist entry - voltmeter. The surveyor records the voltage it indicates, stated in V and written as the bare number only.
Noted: 4.2
